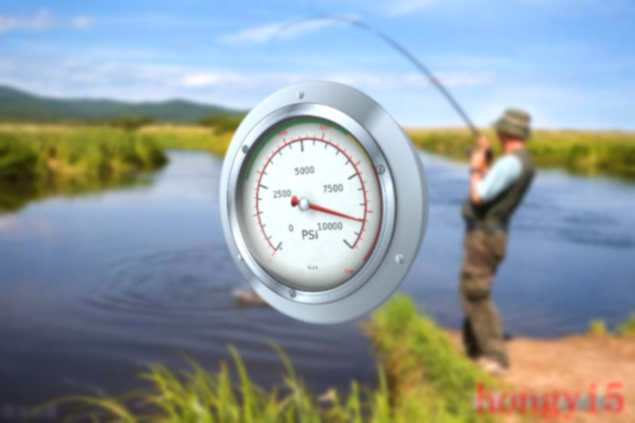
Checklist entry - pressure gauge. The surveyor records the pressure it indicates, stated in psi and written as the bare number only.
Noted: 9000
